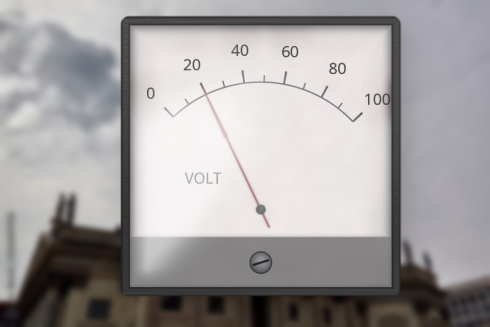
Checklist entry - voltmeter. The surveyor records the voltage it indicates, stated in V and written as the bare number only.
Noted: 20
